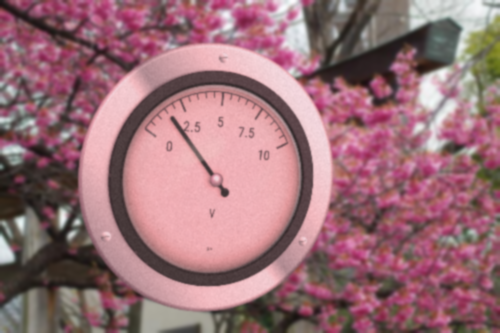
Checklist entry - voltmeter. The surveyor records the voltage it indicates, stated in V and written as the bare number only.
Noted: 1.5
